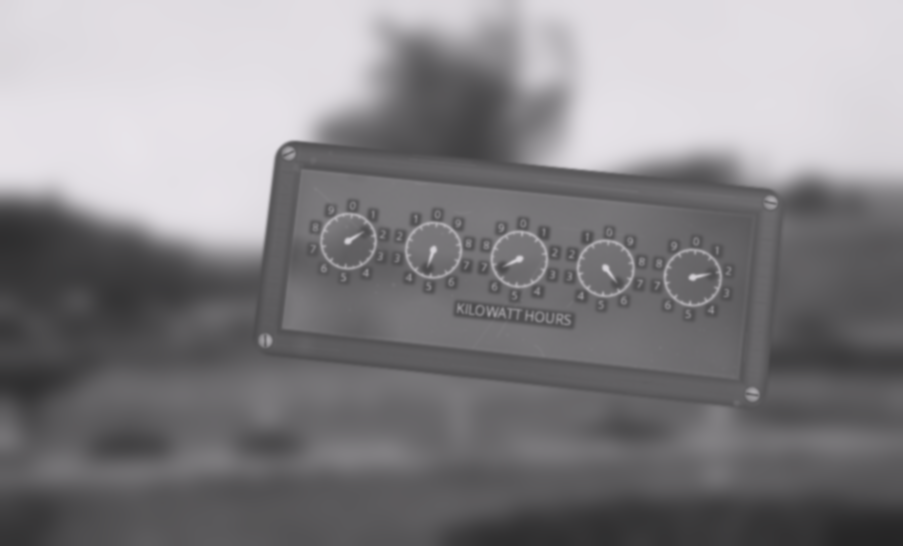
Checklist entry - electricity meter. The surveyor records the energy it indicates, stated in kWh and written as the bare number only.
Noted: 14662
